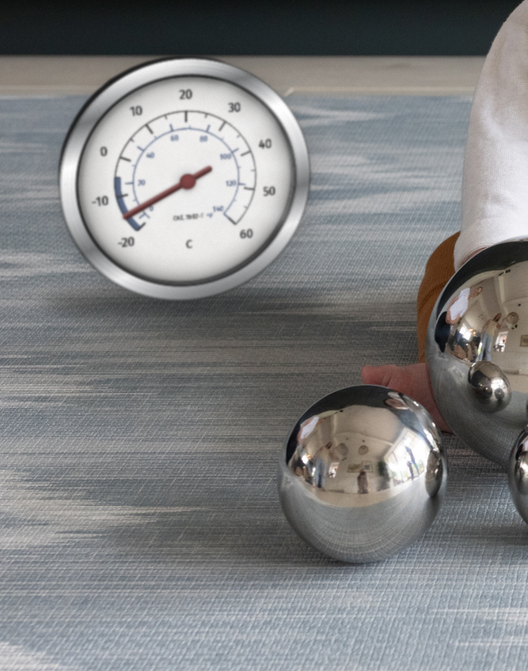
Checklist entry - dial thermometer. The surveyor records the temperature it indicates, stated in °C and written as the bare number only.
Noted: -15
